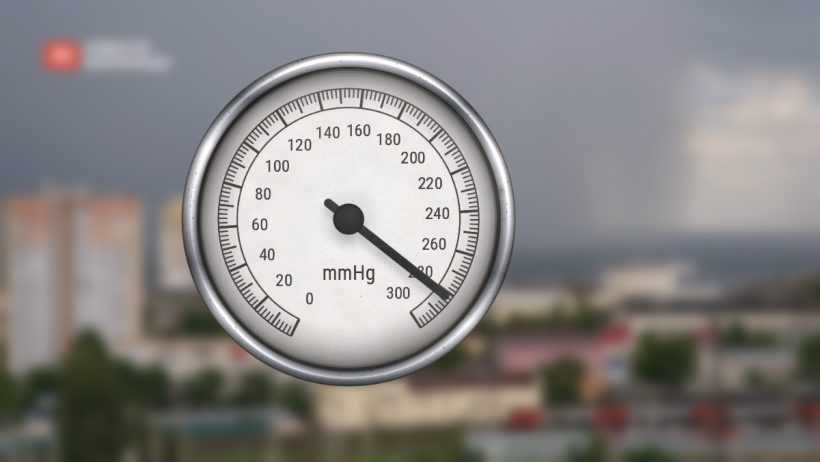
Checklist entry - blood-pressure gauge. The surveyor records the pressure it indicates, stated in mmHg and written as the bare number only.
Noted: 282
